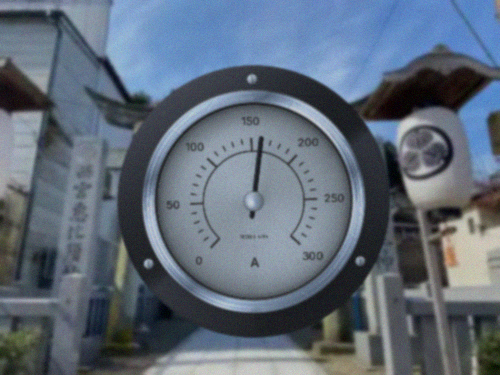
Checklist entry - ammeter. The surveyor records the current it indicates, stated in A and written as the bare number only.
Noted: 160
